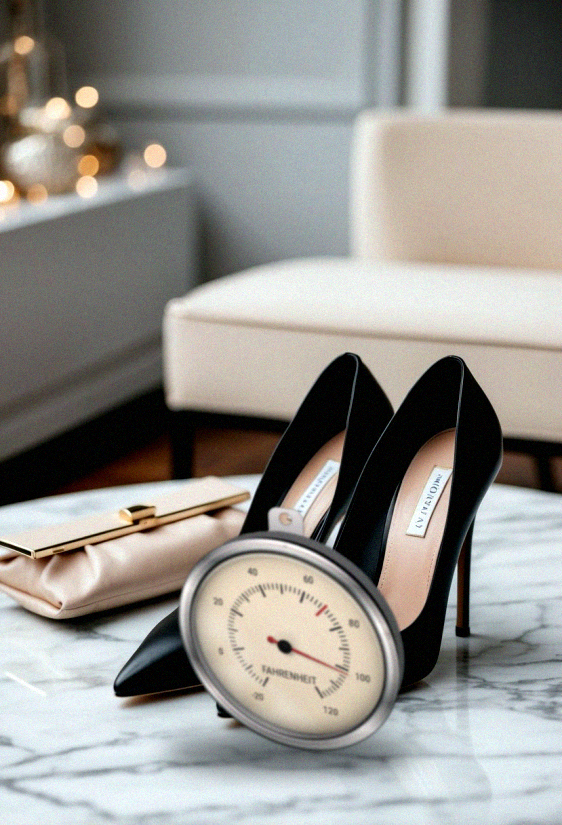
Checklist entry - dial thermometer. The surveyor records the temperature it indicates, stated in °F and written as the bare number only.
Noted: 100
